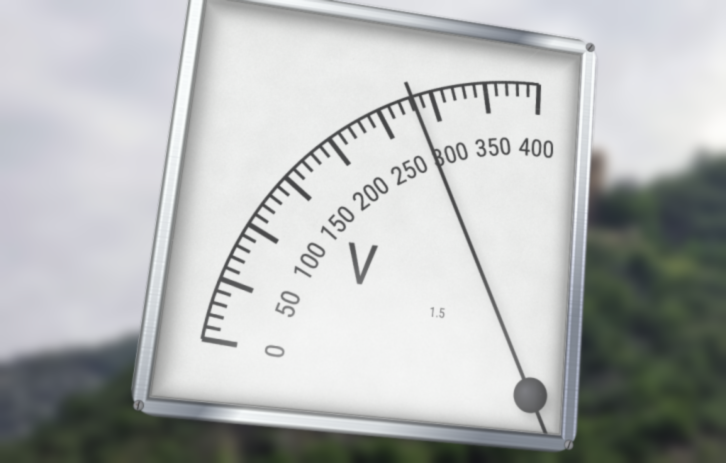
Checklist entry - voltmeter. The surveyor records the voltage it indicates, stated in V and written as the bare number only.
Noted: 280
